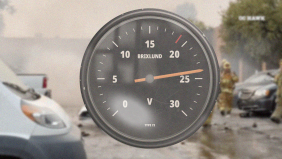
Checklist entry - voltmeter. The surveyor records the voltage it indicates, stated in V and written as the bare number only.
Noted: 24
